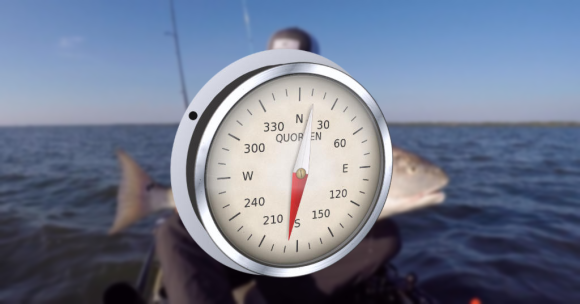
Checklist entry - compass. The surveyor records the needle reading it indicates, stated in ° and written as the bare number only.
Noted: 190
